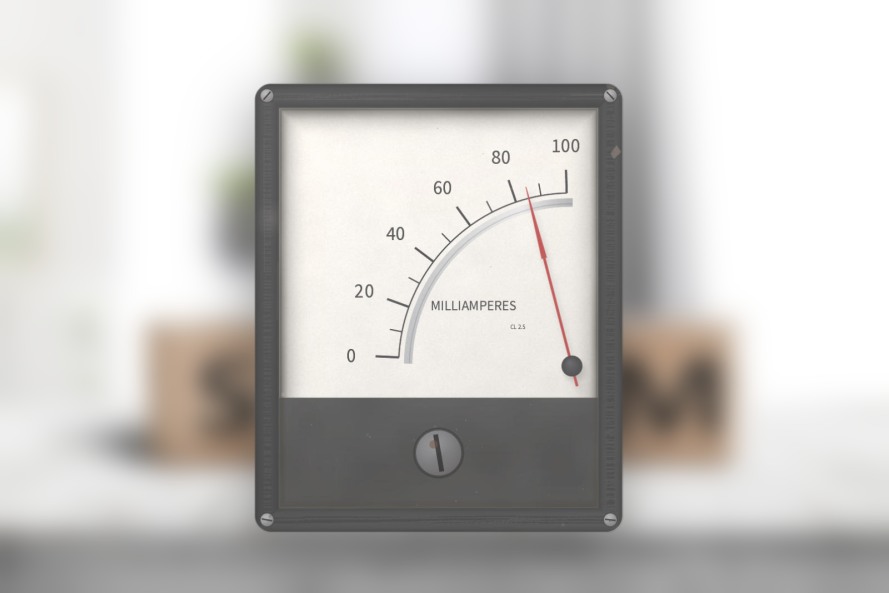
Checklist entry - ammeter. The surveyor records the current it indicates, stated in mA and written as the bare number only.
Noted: 85
